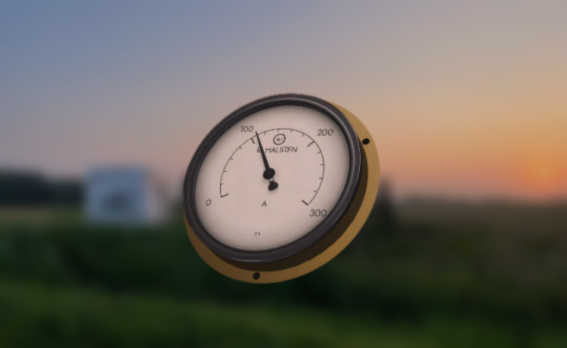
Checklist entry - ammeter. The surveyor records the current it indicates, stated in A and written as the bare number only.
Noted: 110
